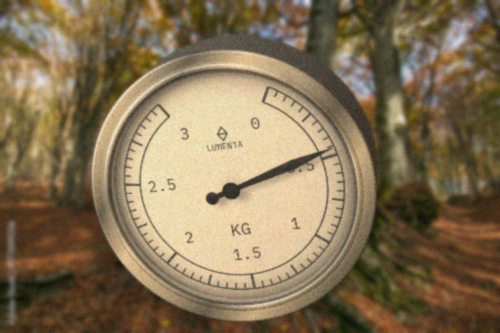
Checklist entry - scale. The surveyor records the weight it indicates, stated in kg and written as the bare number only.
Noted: 0.45
